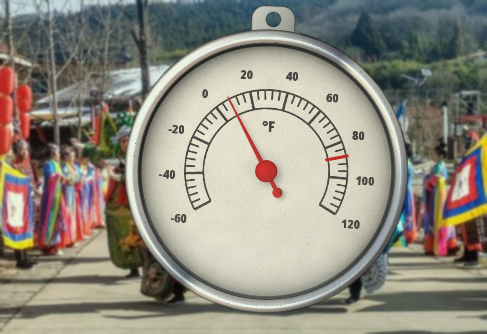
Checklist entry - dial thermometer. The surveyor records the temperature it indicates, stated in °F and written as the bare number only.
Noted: 8
